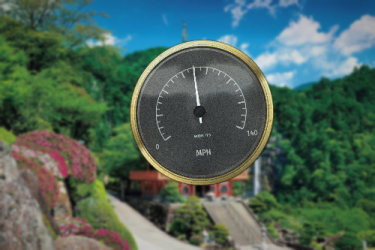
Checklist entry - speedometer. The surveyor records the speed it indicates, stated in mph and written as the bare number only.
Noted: 70
